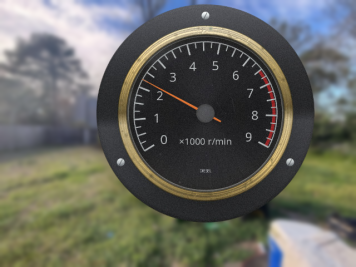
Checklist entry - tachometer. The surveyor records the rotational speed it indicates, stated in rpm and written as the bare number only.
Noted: 2250
